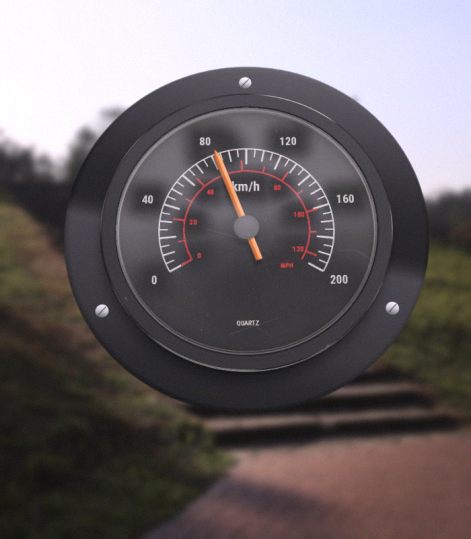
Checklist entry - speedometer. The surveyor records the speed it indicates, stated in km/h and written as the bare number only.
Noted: 82.5
